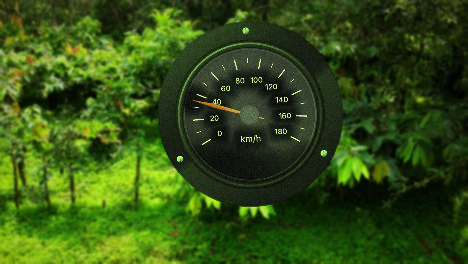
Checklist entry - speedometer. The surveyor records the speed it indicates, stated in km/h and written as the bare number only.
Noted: 35
